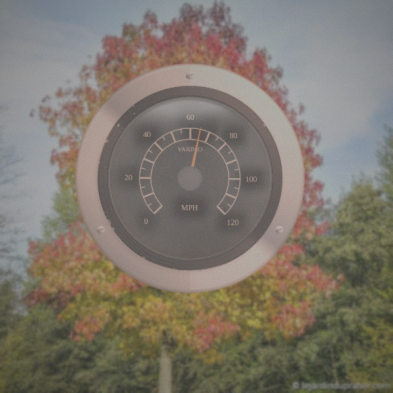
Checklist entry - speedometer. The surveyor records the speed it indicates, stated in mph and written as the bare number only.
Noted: 65
